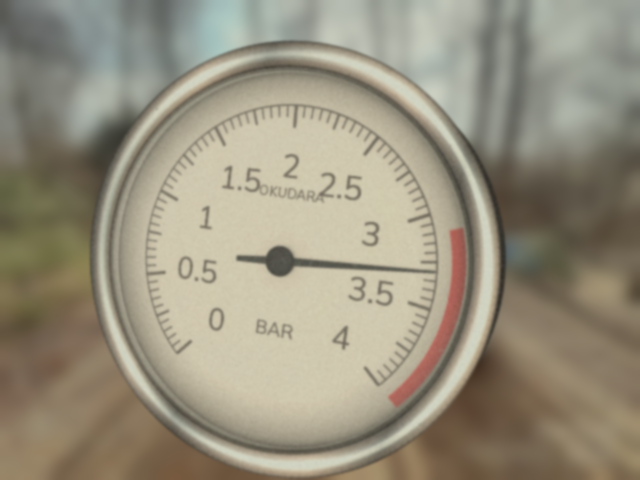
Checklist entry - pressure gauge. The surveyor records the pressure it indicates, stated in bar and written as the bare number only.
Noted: 3.3
